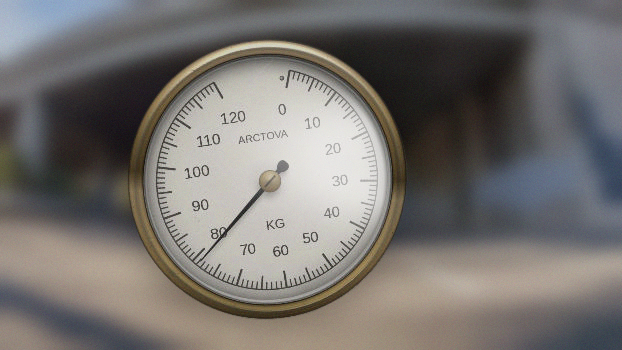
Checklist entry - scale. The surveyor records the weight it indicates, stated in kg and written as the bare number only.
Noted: 79
